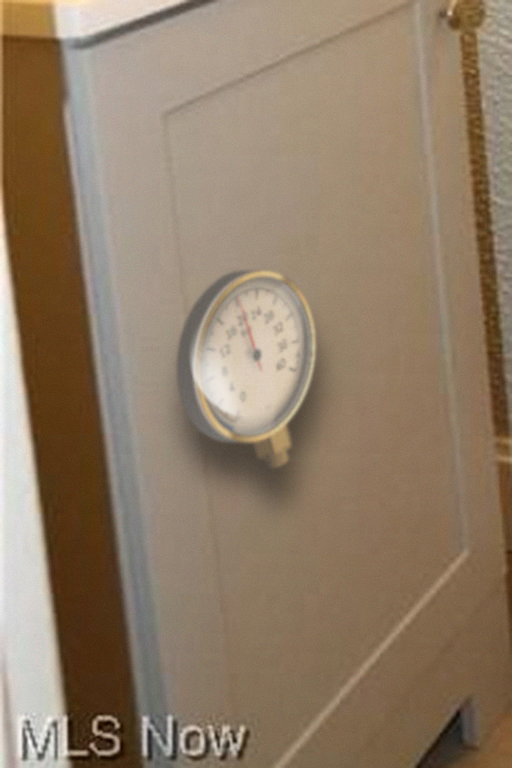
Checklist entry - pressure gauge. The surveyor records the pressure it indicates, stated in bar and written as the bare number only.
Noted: 20
